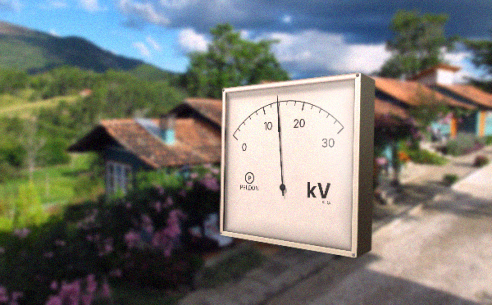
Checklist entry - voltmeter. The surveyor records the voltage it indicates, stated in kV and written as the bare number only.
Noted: 14
